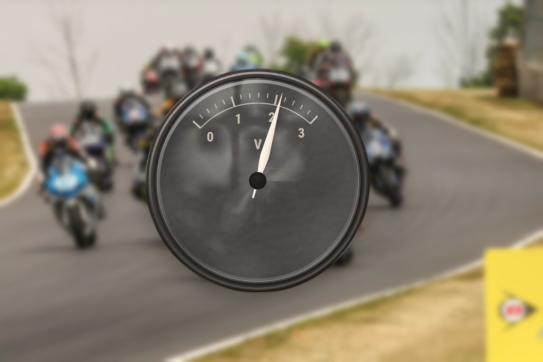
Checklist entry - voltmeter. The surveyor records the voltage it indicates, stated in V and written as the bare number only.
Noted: 2.1
